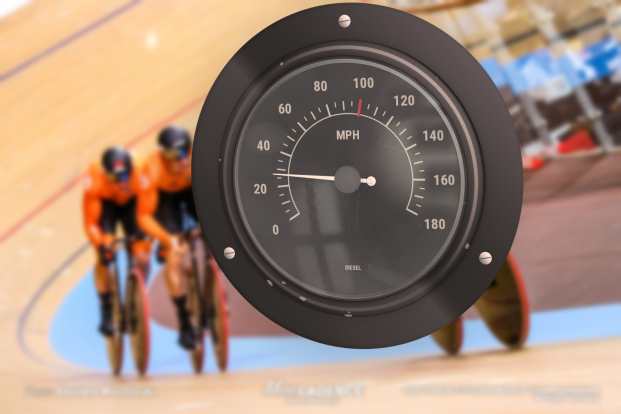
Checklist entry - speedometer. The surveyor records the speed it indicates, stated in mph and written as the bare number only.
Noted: 27.5
